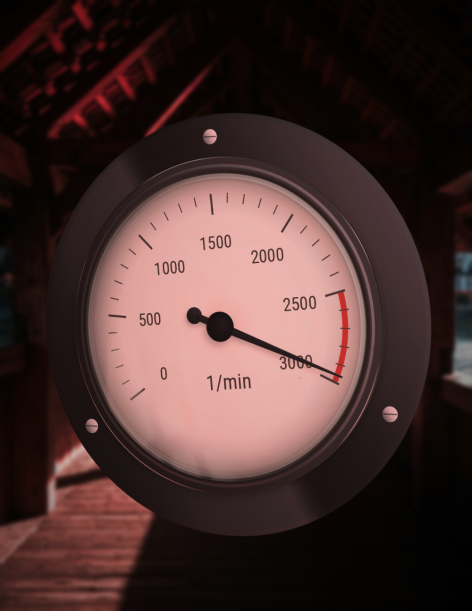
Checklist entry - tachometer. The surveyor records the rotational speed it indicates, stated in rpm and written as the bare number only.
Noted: 2950
